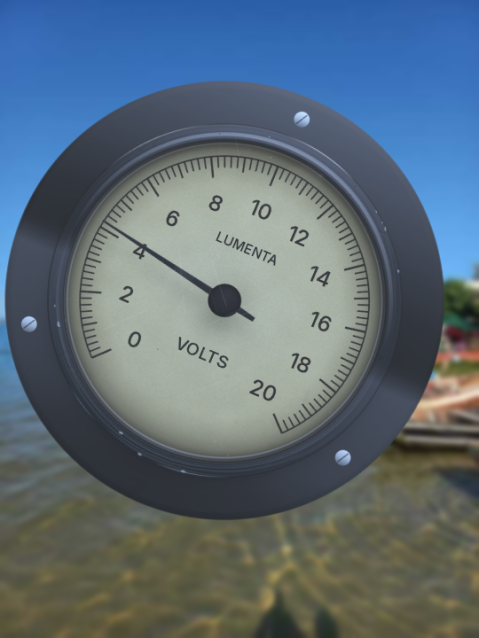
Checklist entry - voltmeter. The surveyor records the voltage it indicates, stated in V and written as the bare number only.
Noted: 4.2
